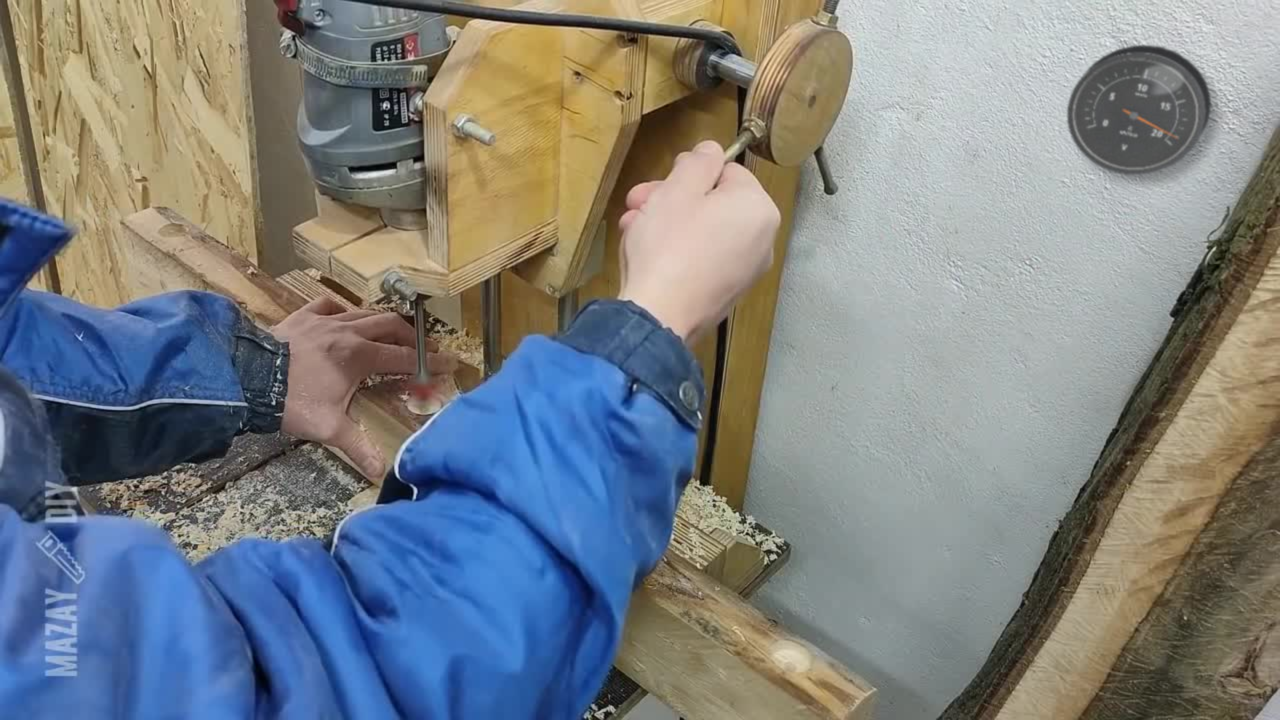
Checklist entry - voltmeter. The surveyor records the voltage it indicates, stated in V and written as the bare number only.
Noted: 19
